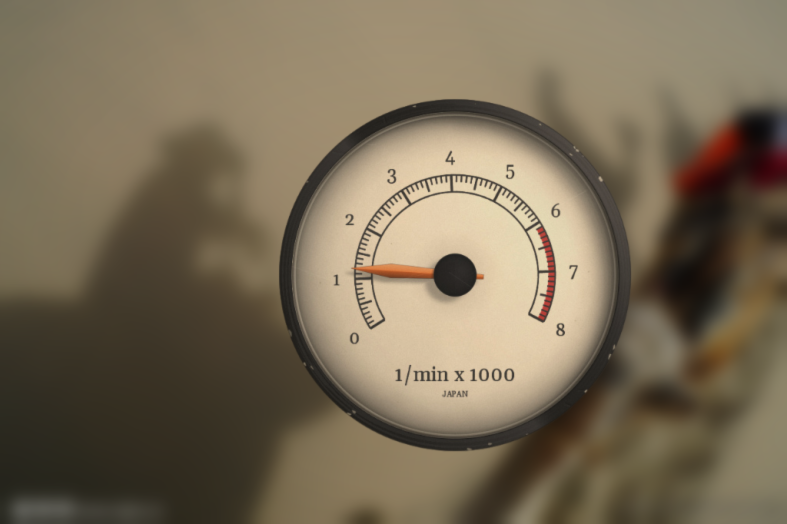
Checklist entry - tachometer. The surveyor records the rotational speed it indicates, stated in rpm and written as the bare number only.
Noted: 1200
